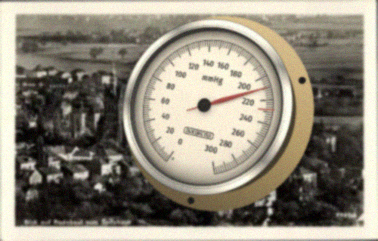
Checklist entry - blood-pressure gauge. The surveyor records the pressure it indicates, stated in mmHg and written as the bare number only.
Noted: 210
